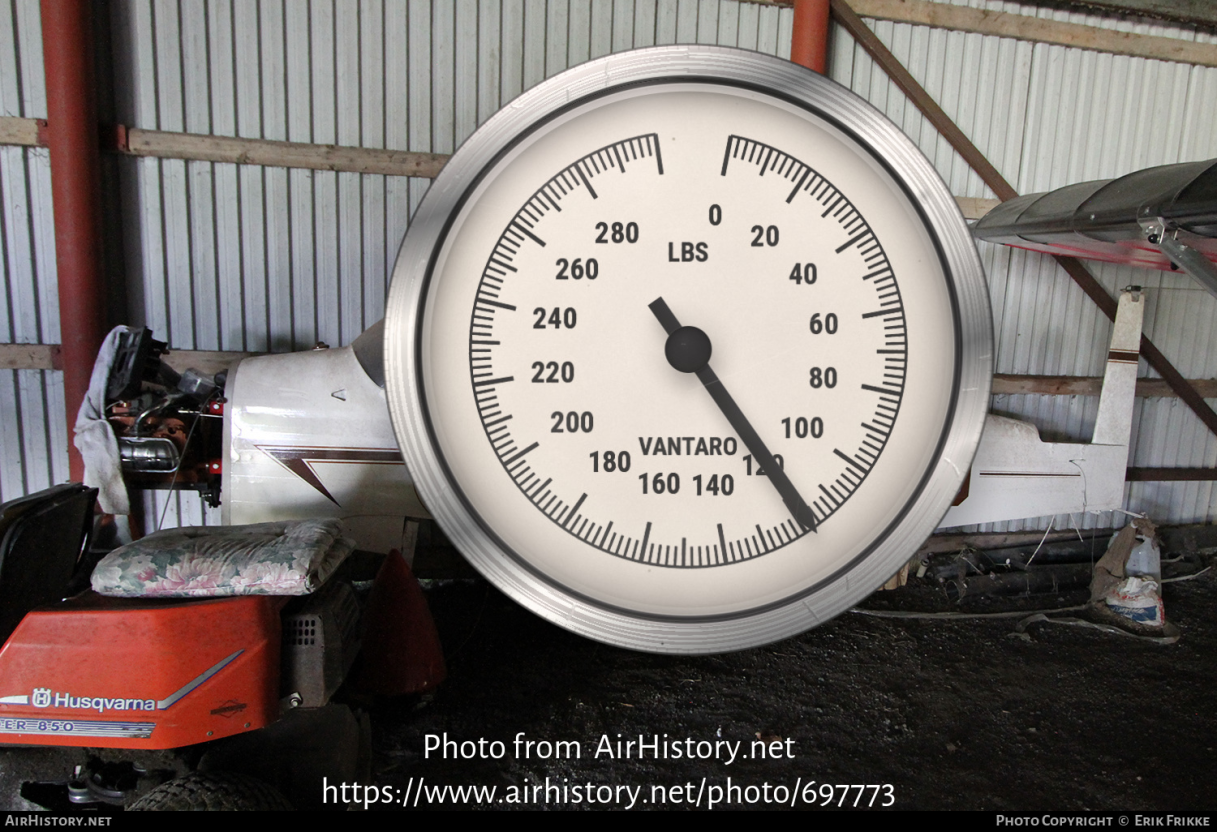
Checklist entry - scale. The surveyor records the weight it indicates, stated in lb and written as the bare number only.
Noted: 118
